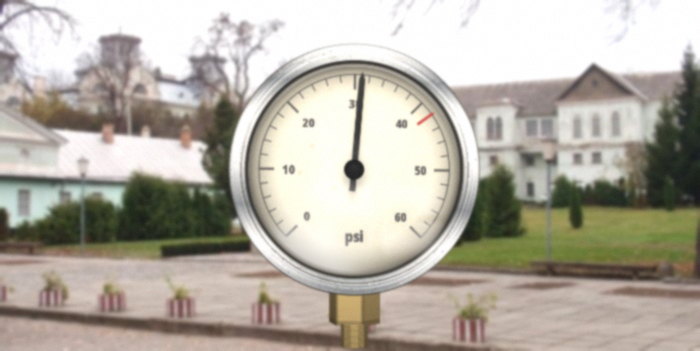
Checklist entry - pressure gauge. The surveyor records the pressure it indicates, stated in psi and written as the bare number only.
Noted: 31
